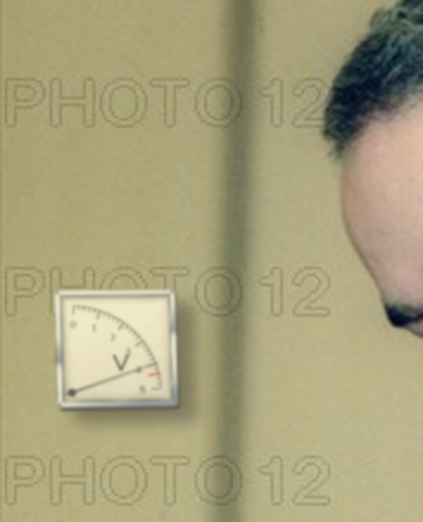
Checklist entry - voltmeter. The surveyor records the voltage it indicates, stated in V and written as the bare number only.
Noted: 4
